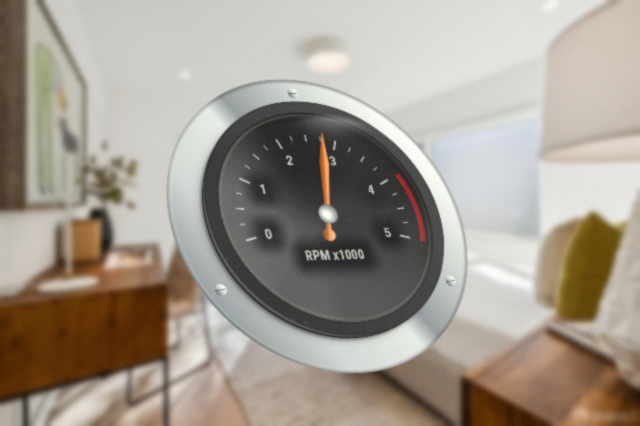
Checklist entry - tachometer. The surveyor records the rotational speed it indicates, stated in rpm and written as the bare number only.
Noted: 2750
